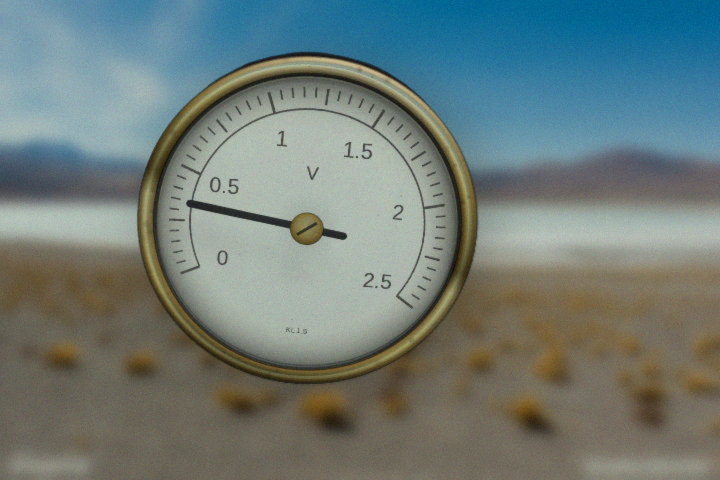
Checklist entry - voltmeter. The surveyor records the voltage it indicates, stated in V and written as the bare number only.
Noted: 0.35
